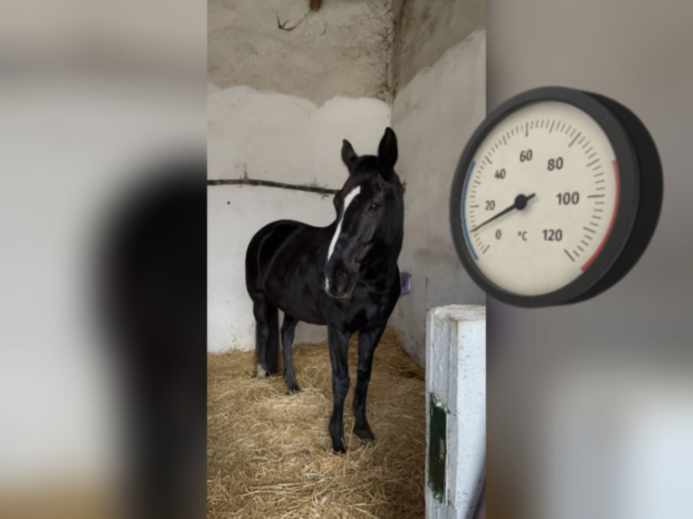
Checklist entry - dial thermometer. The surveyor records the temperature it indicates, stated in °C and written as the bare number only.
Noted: 10
